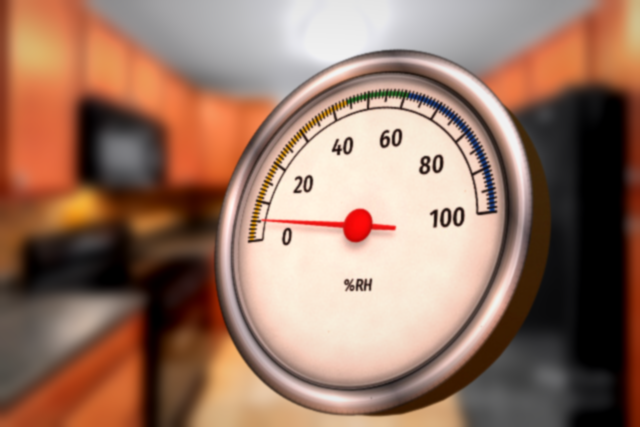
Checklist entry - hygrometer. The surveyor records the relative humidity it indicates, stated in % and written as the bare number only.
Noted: 5
